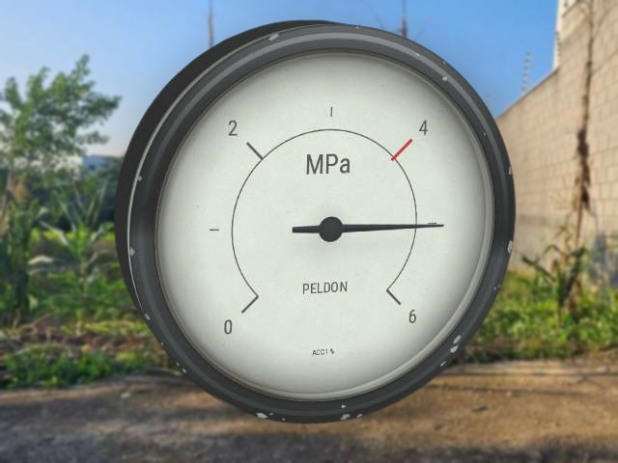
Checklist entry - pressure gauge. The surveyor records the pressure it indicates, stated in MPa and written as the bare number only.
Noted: 5
